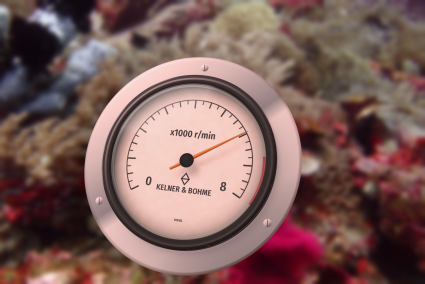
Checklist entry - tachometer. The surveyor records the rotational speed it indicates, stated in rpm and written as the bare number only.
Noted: 6000
